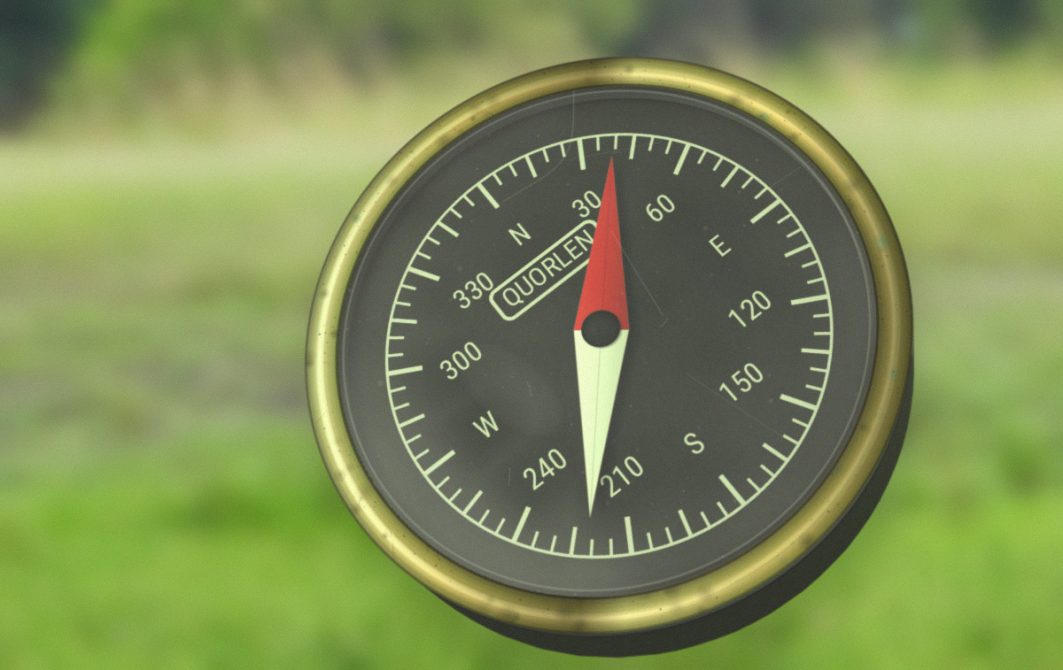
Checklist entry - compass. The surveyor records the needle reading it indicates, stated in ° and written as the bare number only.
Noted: 40
